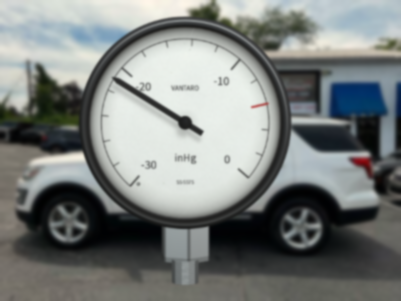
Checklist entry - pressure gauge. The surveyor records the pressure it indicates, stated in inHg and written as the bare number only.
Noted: -21
